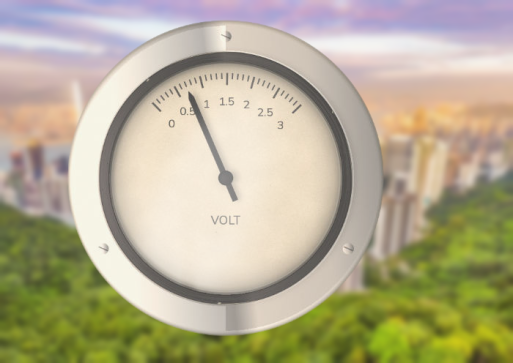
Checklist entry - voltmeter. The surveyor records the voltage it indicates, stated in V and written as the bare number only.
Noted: 0.7
